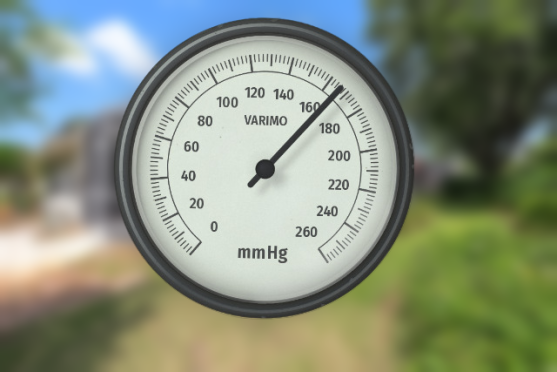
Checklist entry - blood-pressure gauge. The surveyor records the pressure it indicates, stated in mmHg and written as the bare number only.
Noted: 166
